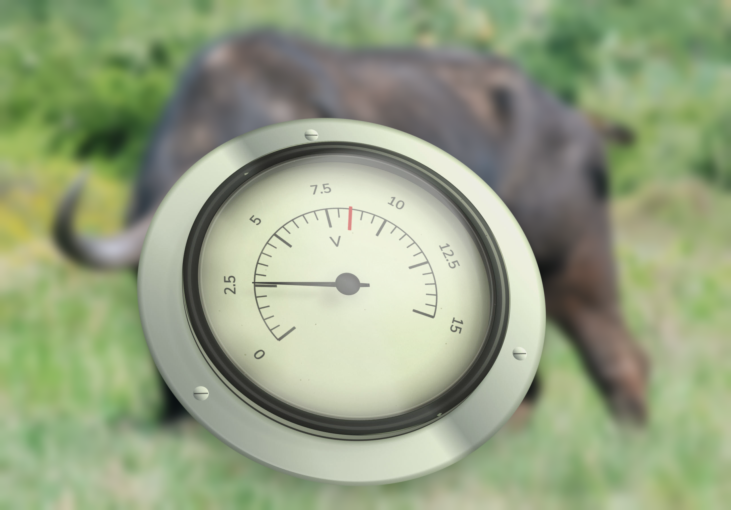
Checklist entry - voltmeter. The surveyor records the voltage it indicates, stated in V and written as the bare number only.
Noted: 2.5
